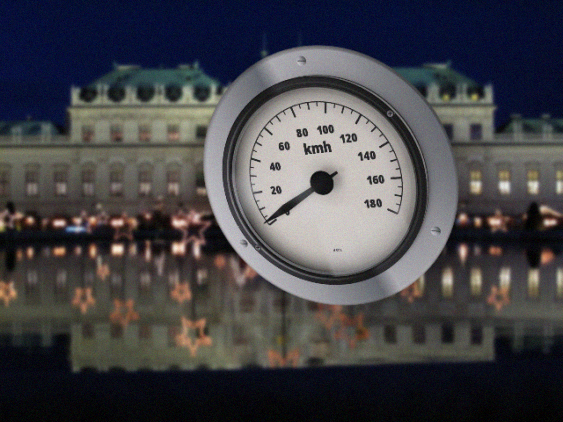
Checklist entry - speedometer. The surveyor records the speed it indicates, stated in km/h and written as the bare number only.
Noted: 2.5
